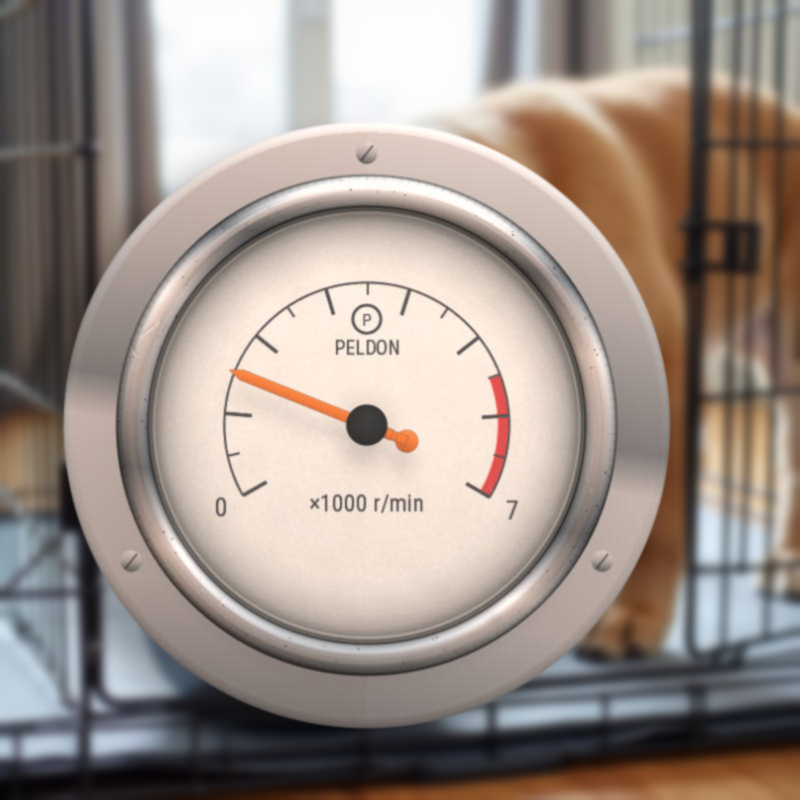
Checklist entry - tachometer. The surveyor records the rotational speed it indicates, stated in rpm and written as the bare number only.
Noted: 1500
